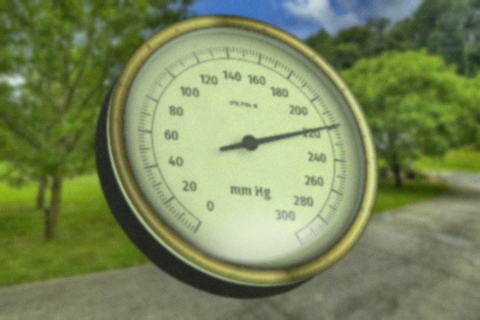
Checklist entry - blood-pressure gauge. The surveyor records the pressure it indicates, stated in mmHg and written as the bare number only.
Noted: 220
